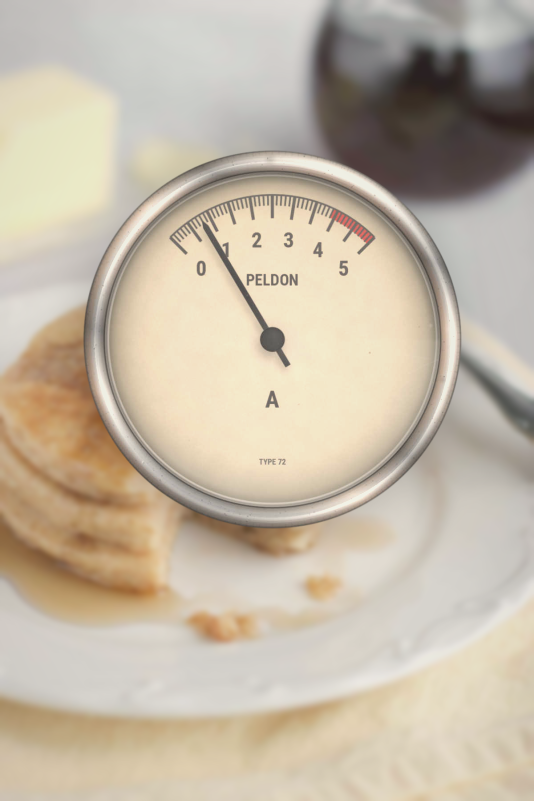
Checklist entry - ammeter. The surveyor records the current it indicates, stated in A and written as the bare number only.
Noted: 0.8
